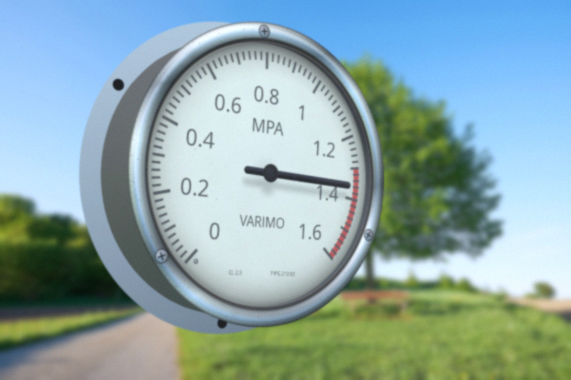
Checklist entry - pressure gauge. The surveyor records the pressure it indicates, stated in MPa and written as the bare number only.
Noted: 1.36
